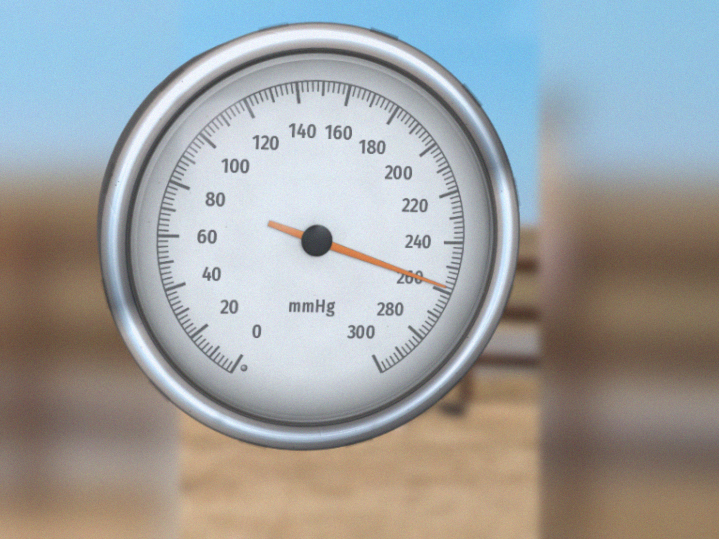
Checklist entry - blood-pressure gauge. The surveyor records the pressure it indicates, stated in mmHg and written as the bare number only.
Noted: 258
